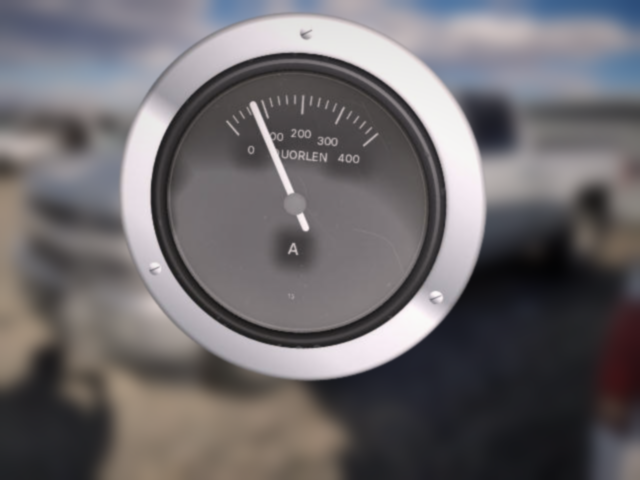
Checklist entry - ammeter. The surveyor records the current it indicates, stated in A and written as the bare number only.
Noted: 80
